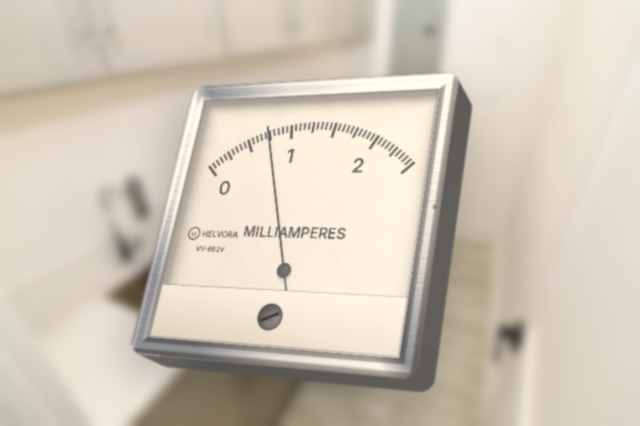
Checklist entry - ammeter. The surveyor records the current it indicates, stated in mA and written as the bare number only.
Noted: 0.75
